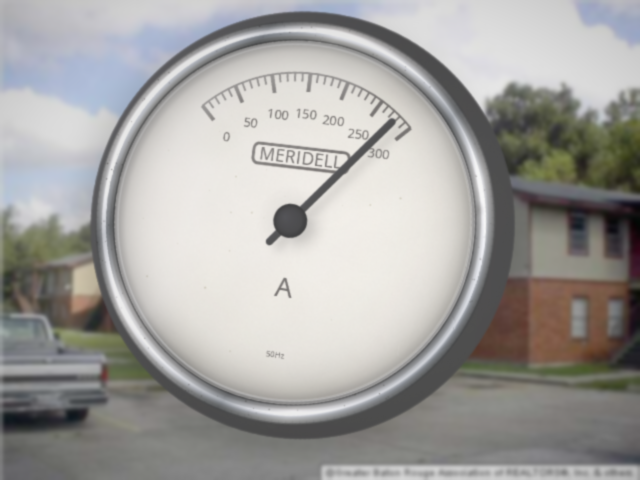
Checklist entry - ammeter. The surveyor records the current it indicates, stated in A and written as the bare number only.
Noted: 280
